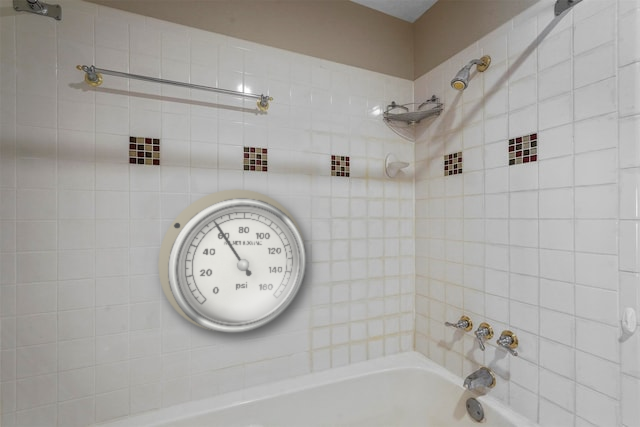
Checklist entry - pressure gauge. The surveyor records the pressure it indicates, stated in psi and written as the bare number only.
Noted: 60
